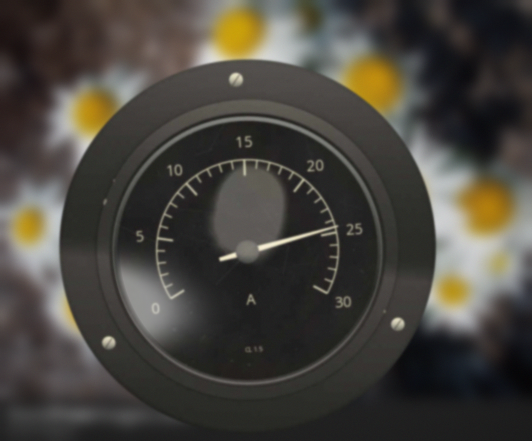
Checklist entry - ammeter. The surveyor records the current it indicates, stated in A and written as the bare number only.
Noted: 24.5
